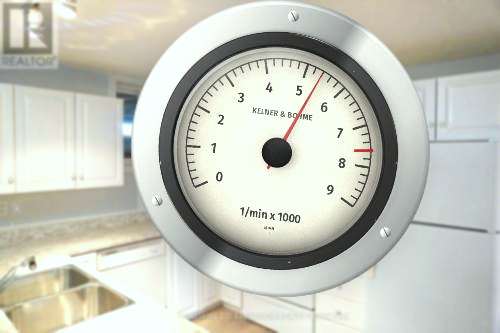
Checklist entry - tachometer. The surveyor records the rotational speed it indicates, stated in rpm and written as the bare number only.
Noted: 5400
